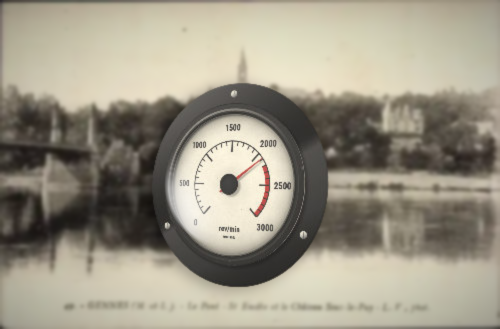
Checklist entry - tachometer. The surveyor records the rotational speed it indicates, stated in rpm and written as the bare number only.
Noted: 2100
